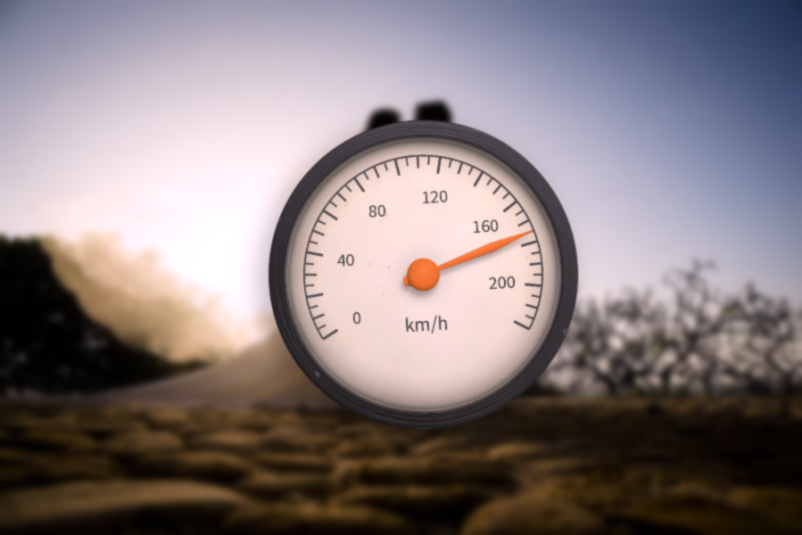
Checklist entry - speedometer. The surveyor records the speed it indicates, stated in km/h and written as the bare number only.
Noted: 175
